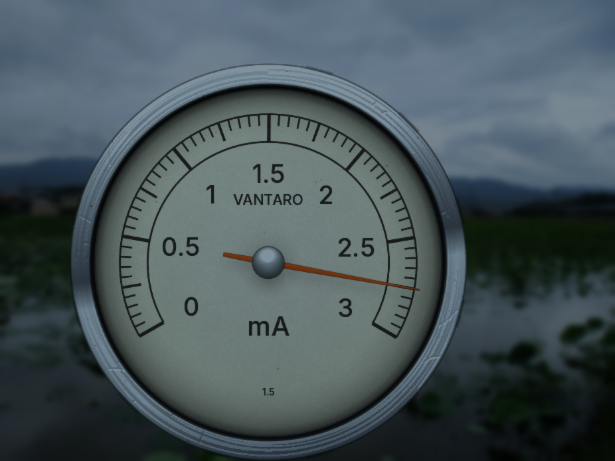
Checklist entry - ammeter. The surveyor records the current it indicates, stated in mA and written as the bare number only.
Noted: 2.75
